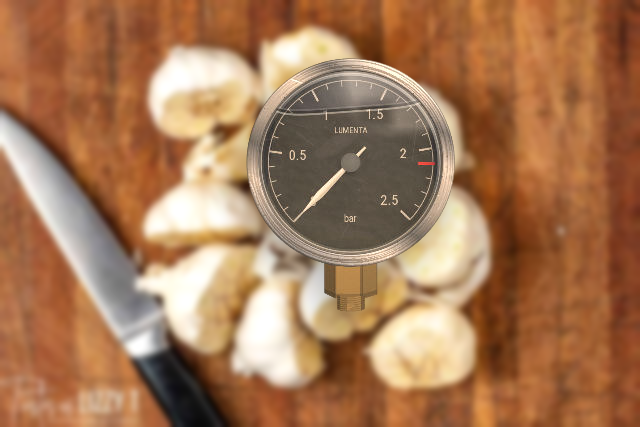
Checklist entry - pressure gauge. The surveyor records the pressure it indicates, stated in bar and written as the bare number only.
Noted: 0
